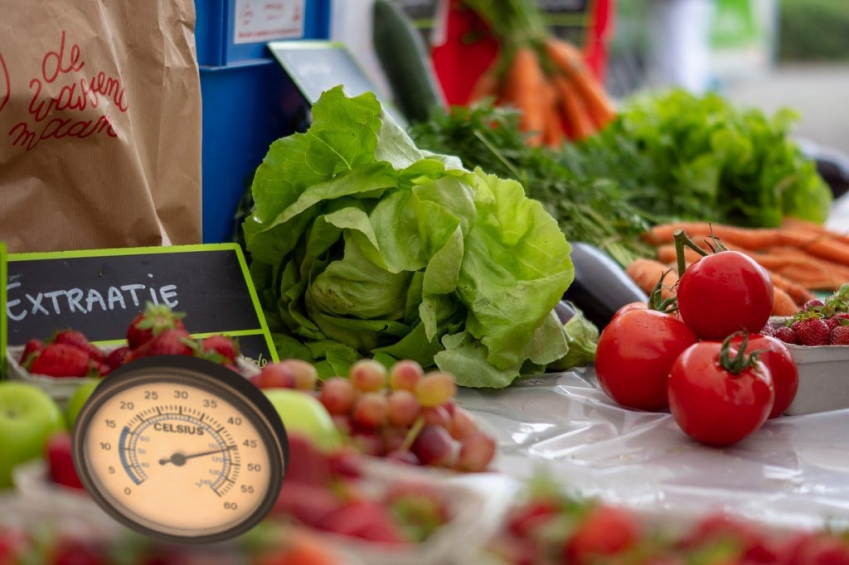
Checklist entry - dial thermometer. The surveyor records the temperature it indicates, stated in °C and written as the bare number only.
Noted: 45
